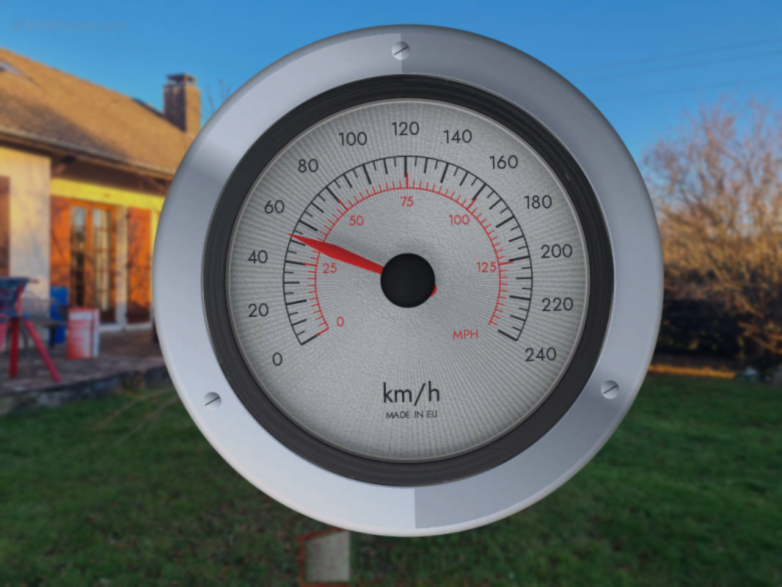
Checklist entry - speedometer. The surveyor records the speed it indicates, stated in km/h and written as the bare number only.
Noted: 52.5
